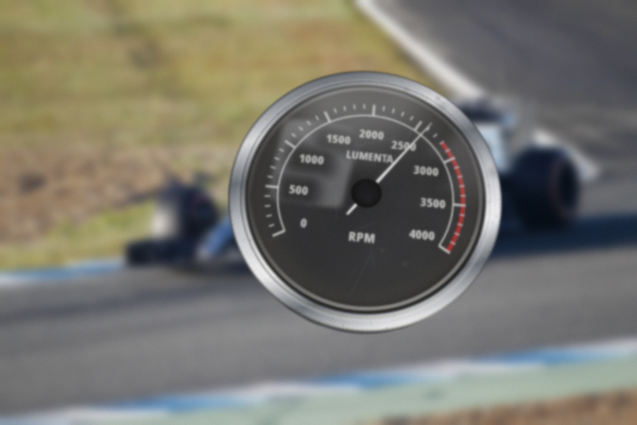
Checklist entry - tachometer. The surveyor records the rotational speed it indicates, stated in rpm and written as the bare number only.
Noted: 2600
